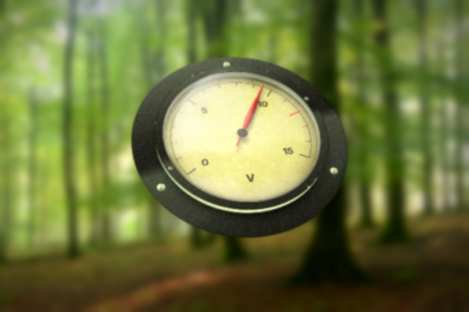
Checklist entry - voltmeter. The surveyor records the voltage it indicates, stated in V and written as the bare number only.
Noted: 9.5
